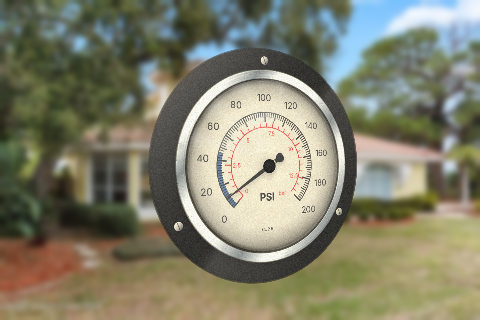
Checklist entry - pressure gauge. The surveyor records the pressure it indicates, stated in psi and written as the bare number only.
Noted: 10
